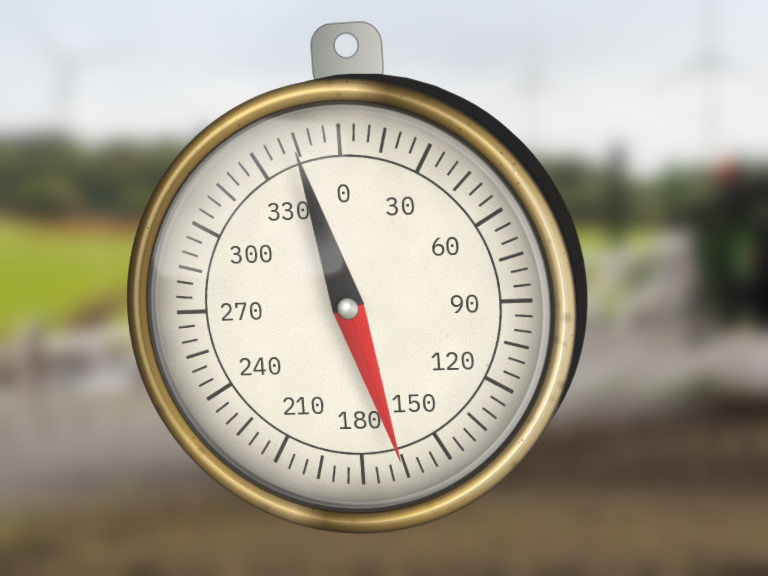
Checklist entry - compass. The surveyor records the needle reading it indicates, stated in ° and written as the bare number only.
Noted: 165
